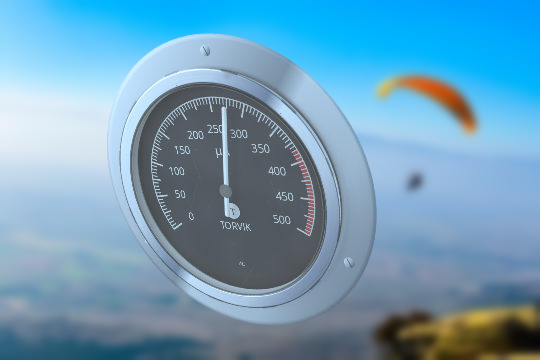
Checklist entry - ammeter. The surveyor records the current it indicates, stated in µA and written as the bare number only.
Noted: 275
